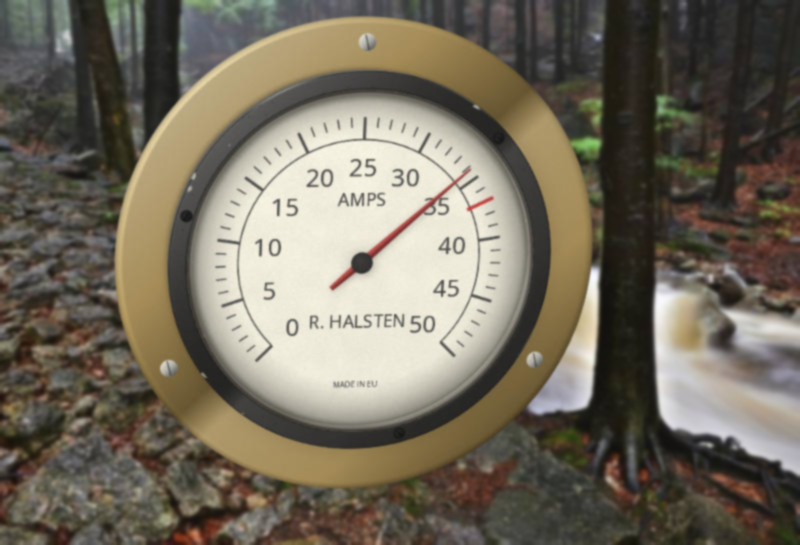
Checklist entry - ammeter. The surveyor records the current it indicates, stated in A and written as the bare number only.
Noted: 34
